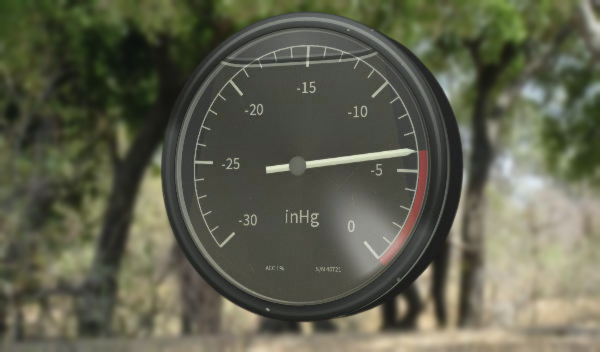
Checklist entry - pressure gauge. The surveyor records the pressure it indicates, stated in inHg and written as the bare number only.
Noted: -6
